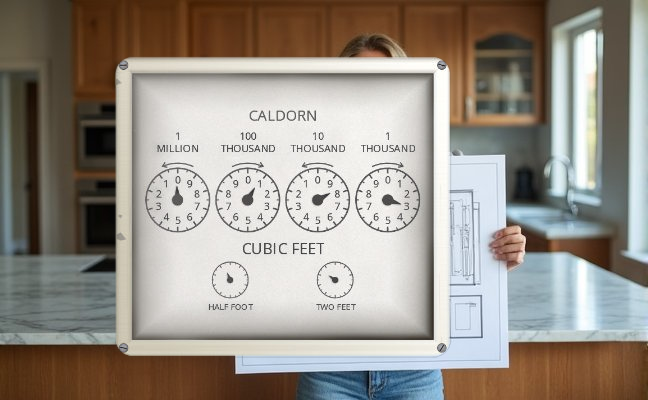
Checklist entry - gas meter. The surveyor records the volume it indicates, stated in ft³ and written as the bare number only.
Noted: 8300
